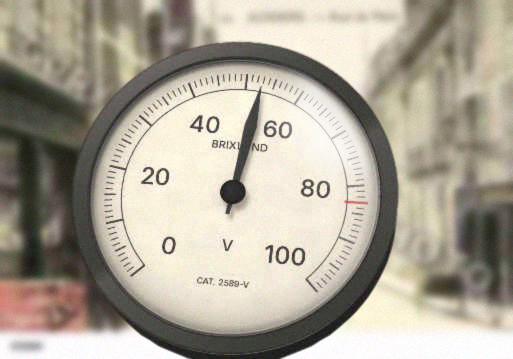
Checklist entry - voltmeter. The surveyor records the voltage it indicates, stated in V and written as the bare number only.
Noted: 53
